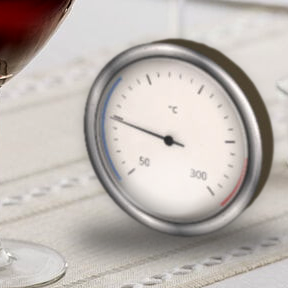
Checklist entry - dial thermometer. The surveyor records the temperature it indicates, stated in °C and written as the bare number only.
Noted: 100
